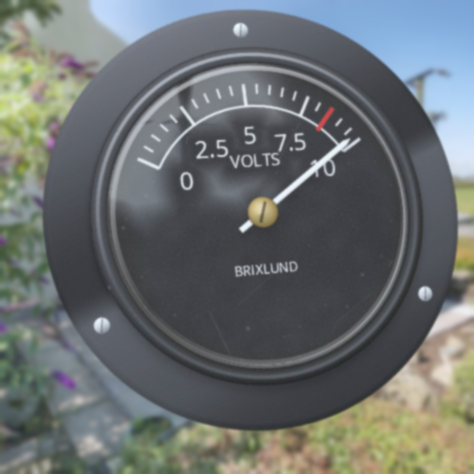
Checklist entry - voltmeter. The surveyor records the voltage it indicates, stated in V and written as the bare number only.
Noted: 9.75
